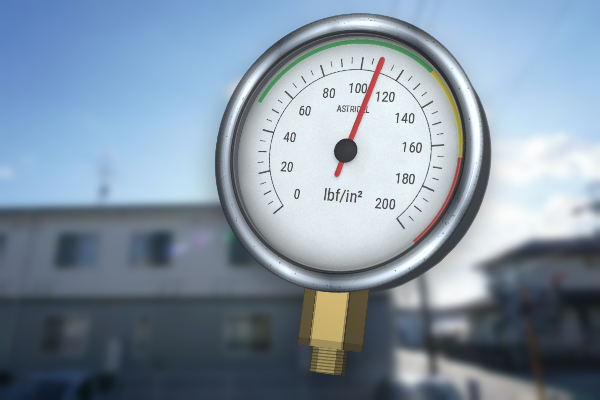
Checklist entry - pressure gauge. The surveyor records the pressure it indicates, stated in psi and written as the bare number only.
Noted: 110
